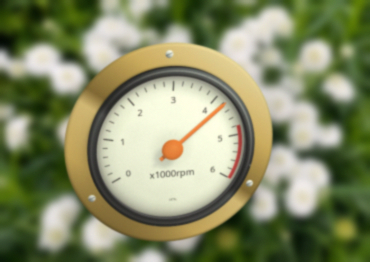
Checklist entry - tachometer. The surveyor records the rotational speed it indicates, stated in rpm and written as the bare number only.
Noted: 4200
